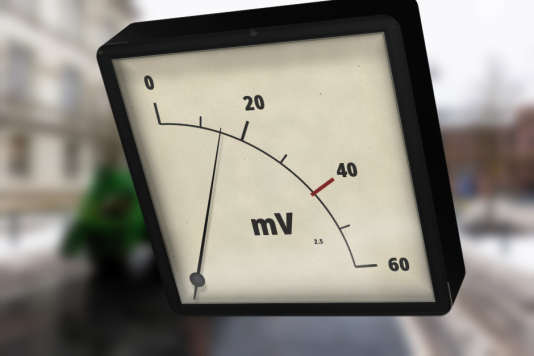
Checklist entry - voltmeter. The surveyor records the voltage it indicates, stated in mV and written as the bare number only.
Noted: 15
